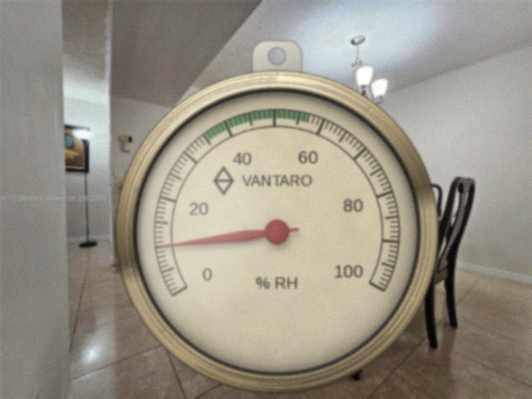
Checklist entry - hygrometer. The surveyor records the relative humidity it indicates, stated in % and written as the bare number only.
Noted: 10
